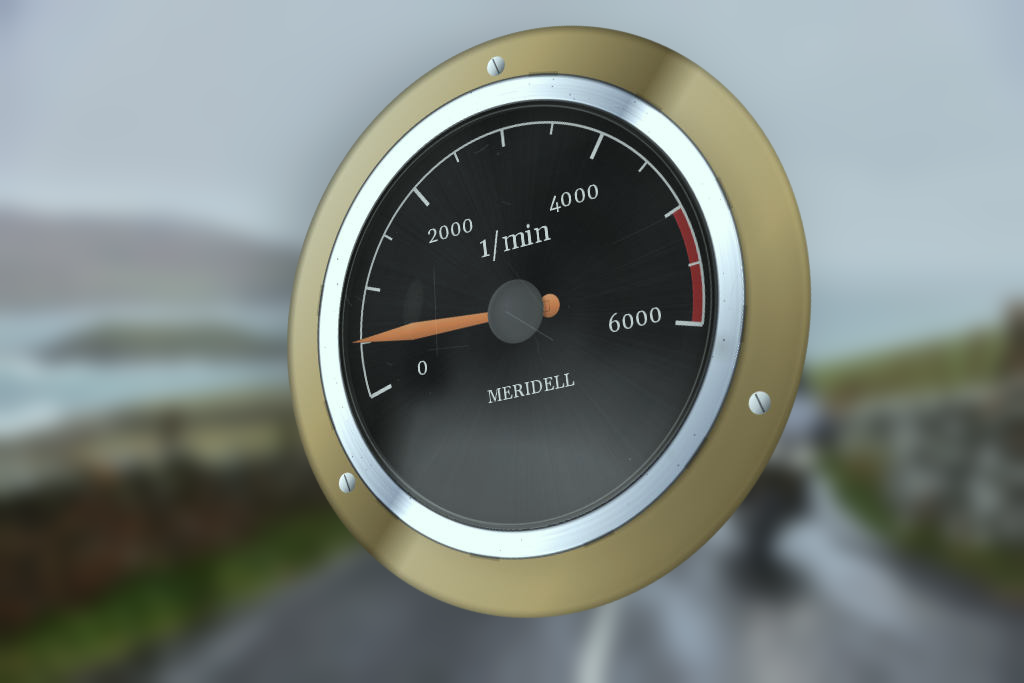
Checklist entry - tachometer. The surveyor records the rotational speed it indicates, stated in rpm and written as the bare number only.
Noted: 500
